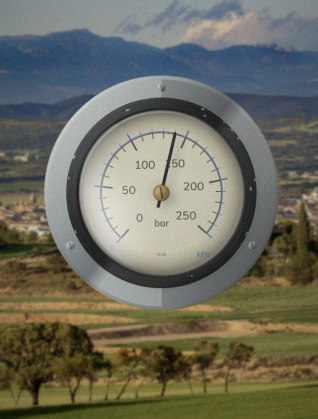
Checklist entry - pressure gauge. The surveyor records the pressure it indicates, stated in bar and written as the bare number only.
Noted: 140
